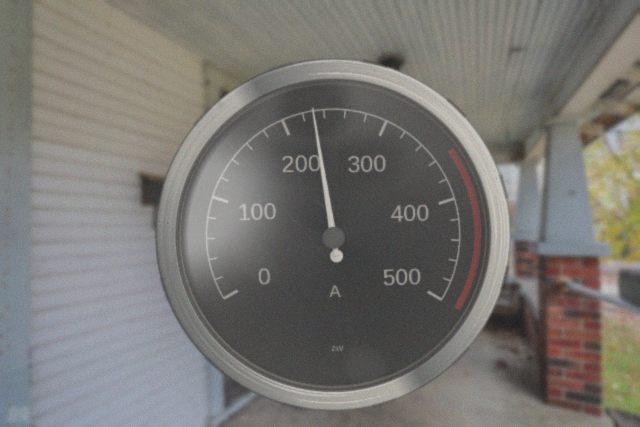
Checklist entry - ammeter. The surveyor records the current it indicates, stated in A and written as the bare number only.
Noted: 230
